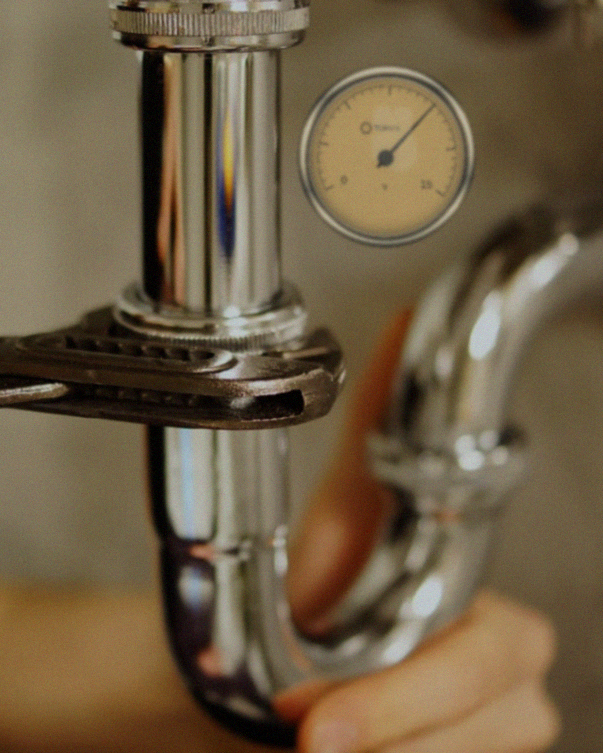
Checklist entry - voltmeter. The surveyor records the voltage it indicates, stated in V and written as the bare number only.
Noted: 10
